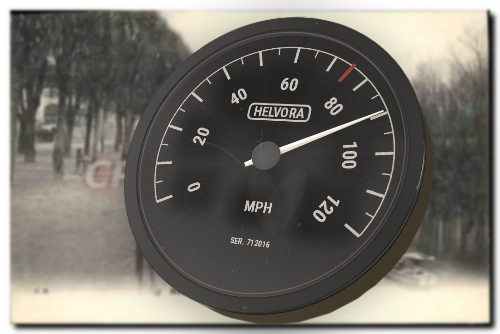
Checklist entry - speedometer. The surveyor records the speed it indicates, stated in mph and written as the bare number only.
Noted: 90
